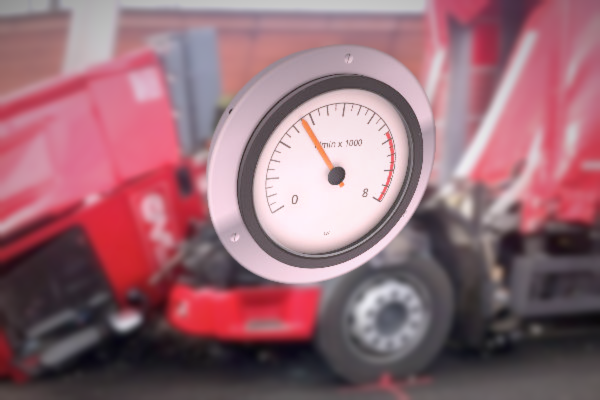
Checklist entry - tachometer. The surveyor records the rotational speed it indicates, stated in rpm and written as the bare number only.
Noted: 2750
